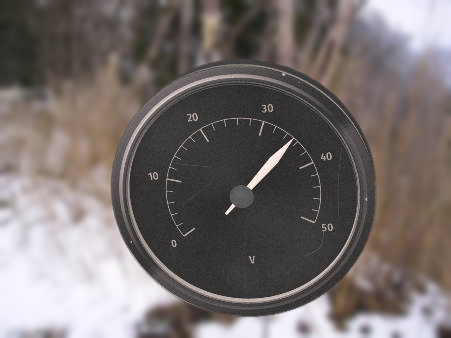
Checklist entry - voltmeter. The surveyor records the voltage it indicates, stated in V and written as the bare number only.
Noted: 35
